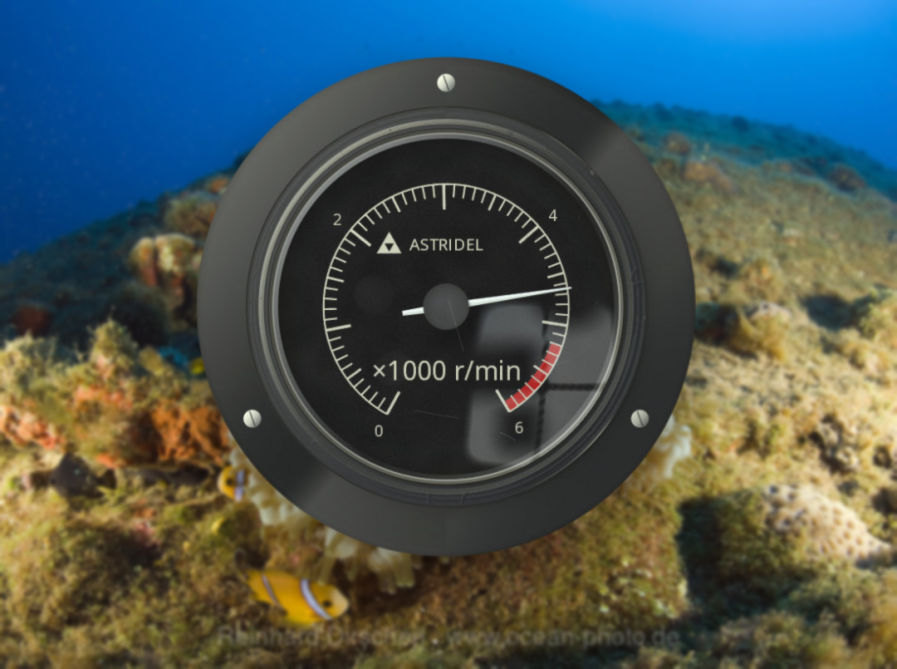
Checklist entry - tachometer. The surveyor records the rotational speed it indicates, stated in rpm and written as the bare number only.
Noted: 4650
